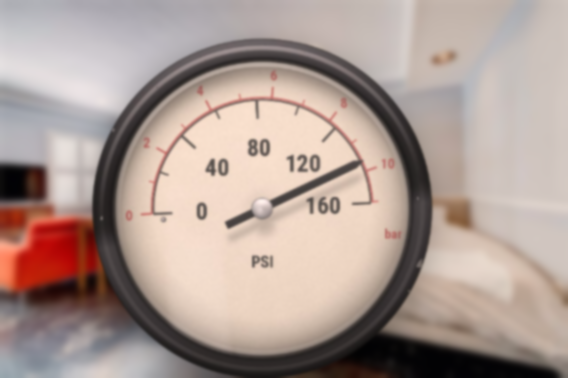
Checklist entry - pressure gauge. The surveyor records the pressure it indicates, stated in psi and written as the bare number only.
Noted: 140
